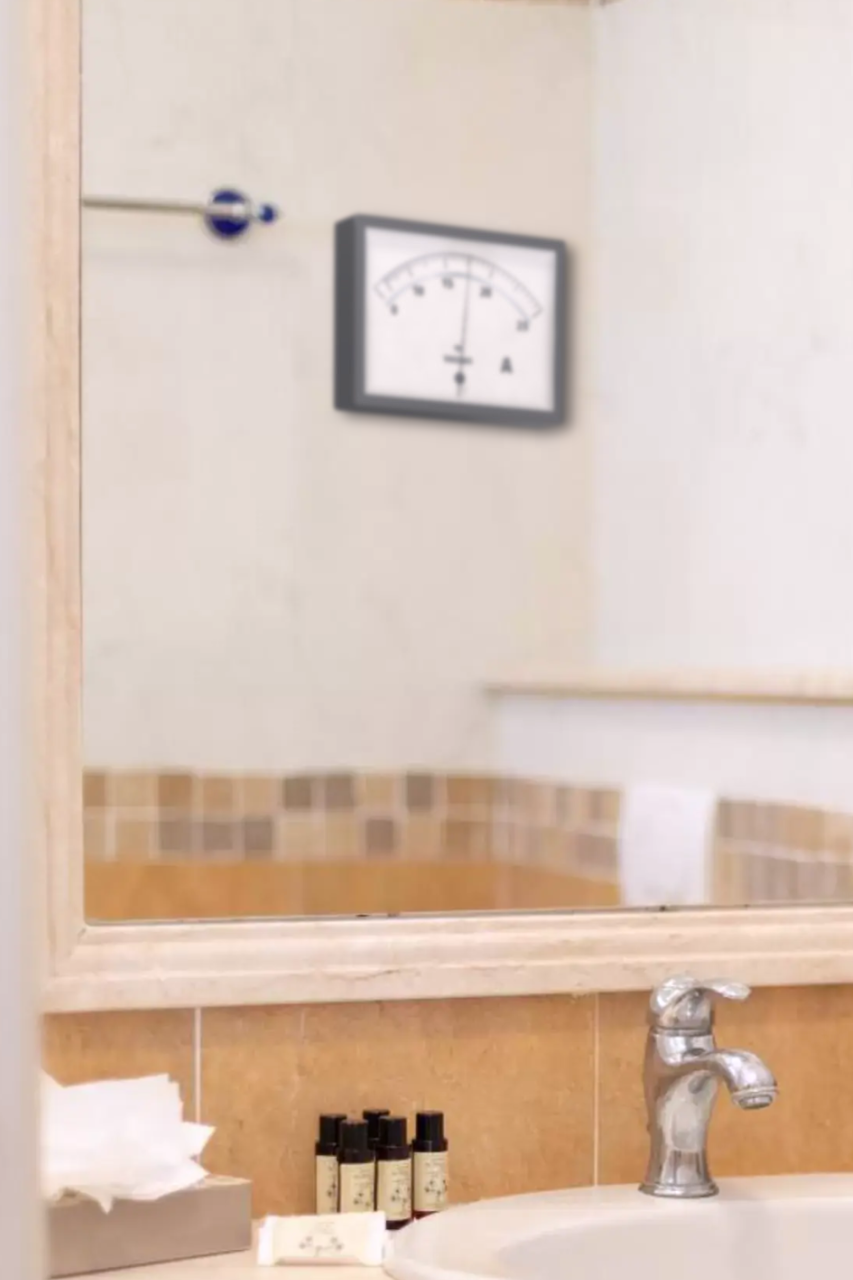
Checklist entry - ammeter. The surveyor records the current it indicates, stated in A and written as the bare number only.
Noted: 17.5
